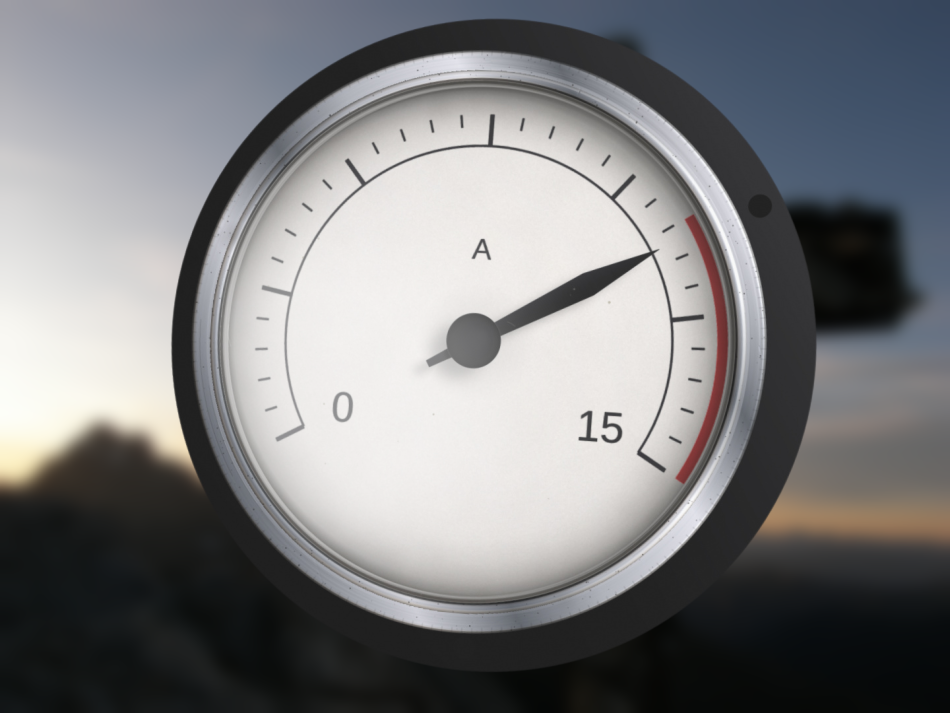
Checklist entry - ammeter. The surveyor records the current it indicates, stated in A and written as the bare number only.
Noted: 11.25
